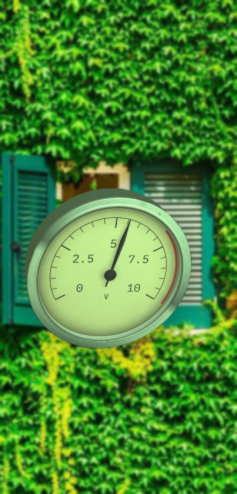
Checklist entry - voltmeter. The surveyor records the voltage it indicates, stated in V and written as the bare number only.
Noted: 5.5
